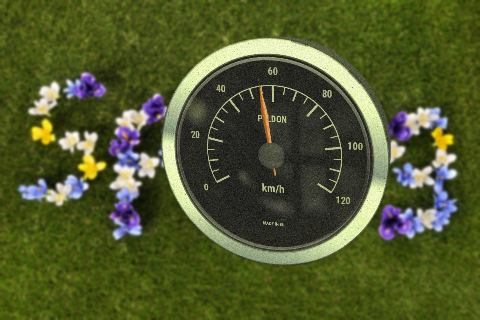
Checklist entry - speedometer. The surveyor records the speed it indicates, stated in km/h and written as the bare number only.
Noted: 55
